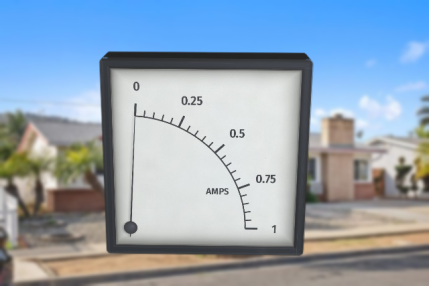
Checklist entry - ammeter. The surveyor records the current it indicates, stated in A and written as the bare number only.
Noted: 0
